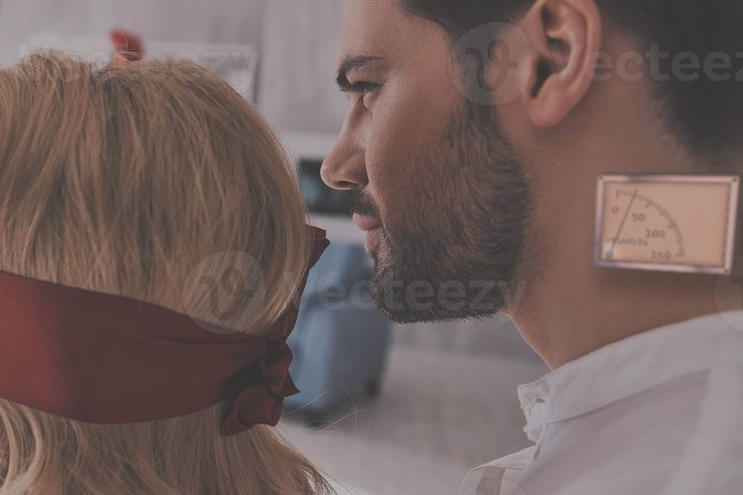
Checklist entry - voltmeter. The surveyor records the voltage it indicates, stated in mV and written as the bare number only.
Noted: 25
